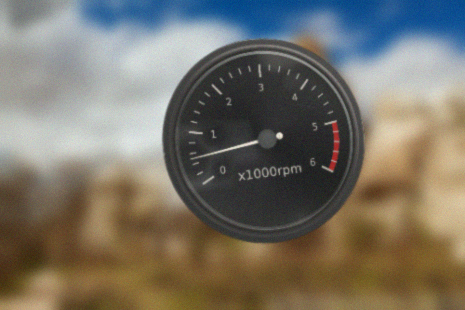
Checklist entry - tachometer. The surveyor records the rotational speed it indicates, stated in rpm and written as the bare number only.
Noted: 500
